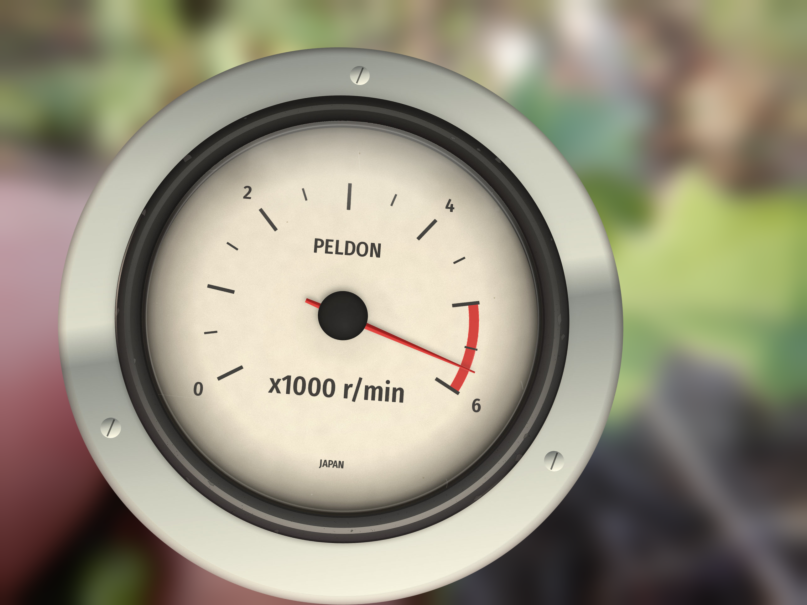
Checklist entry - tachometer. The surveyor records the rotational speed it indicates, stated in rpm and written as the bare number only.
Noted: 5750
